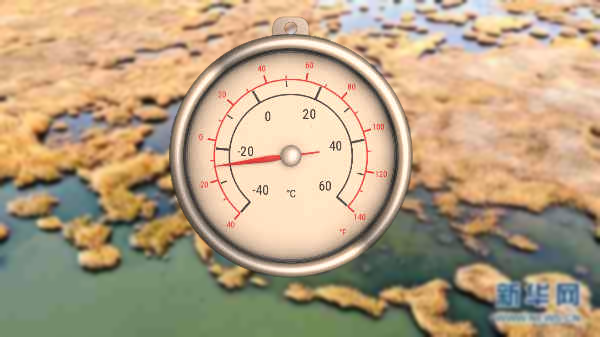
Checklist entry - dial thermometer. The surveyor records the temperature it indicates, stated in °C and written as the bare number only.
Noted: -25
